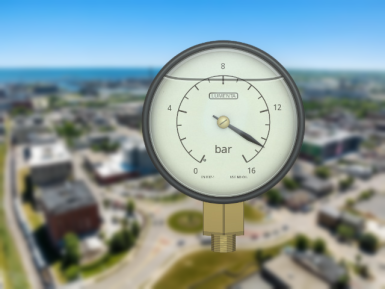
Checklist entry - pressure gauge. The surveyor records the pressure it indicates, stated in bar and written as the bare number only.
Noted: 14.5
